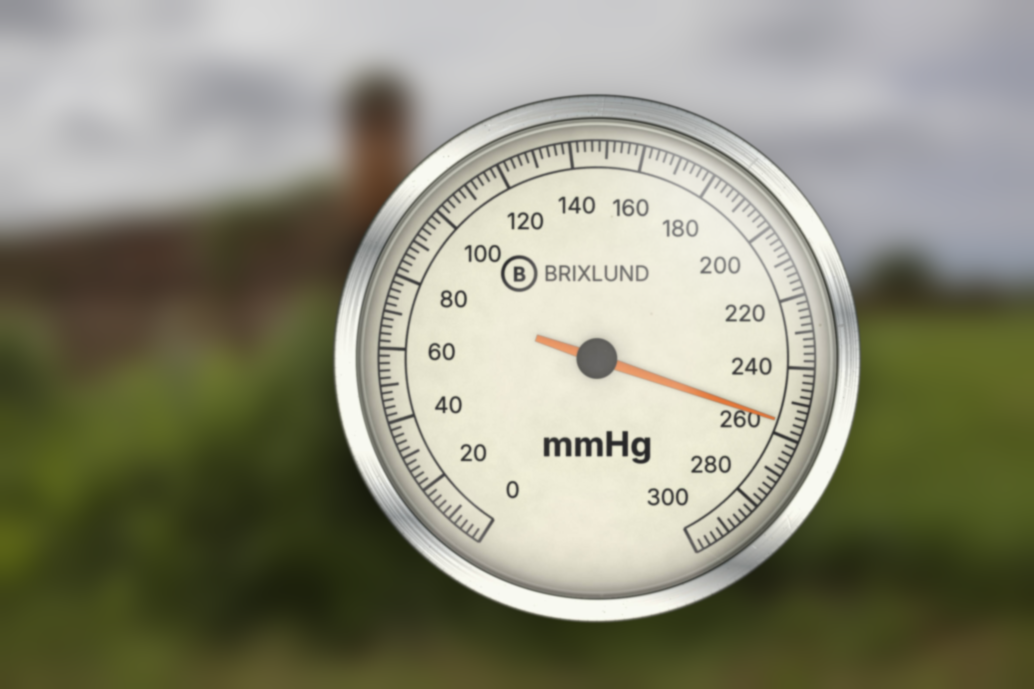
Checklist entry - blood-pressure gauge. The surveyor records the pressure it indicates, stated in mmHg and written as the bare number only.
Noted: 256
